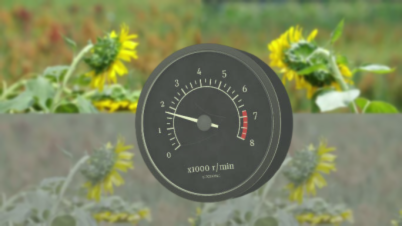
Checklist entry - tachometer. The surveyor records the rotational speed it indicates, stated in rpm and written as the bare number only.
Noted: 1750
